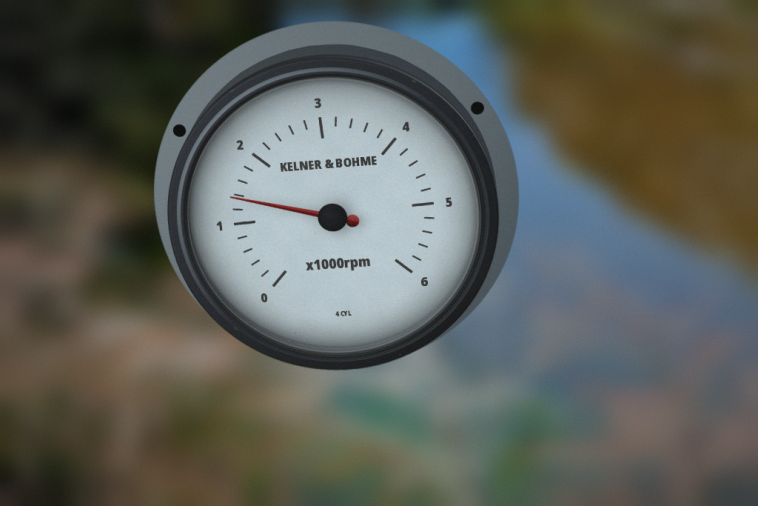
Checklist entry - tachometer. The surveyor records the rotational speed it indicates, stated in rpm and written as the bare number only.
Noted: 1400
